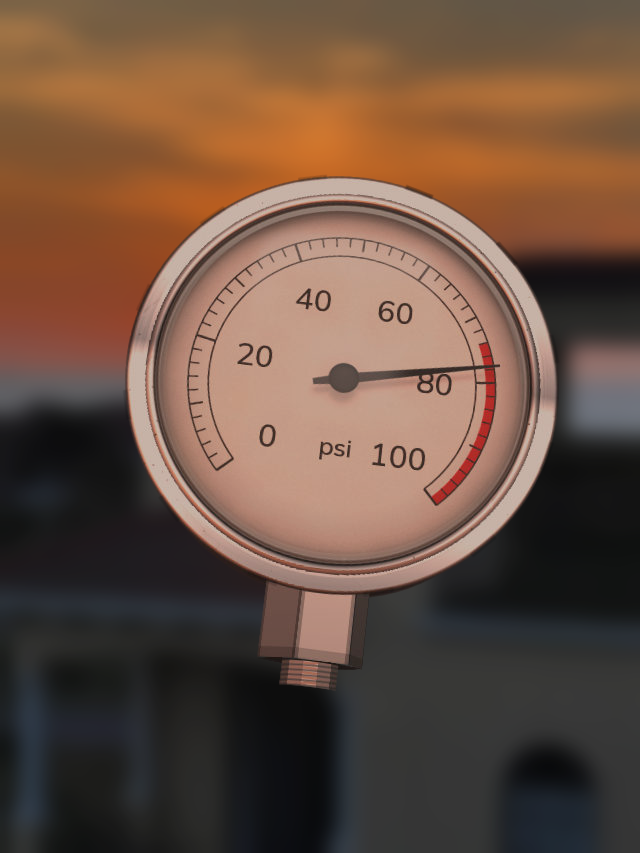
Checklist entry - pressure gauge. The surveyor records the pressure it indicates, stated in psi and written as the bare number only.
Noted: 78
